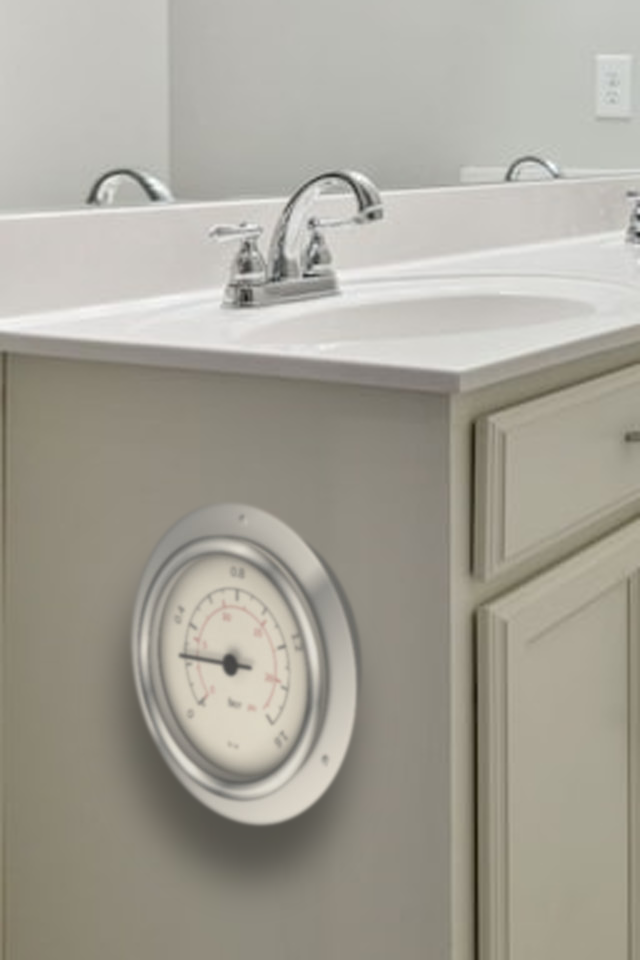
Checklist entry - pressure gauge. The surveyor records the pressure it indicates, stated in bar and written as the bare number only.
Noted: 0.25
